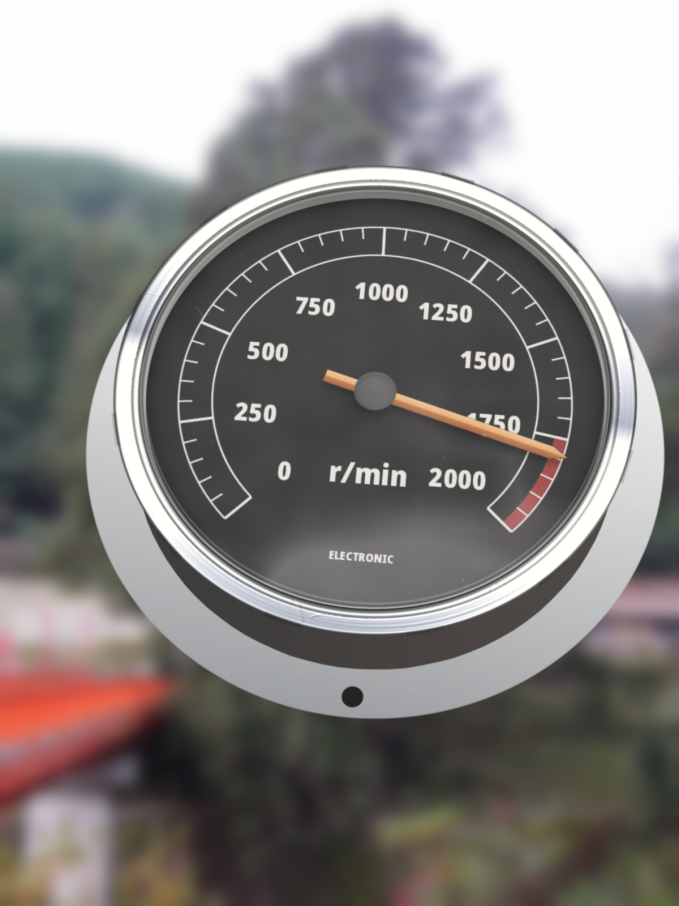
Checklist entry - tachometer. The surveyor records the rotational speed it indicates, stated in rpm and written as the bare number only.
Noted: 1800
